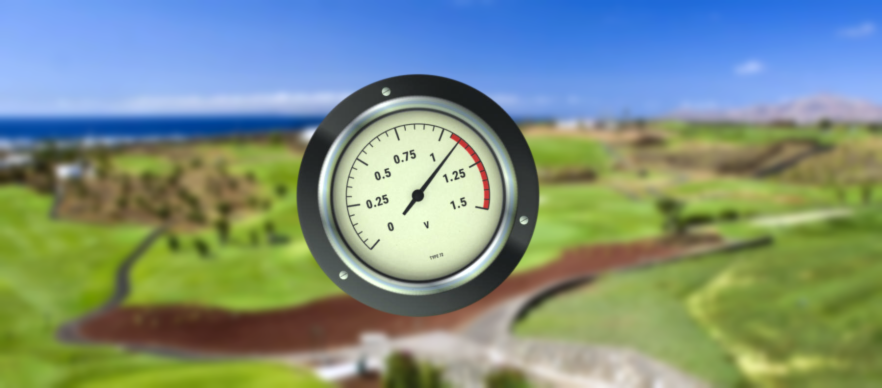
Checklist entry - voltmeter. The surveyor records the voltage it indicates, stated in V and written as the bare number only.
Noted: 1.1
